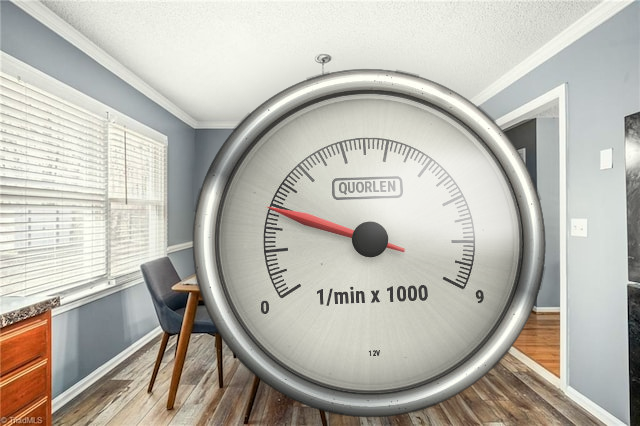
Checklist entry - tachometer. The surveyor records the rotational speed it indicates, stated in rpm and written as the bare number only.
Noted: 1900
